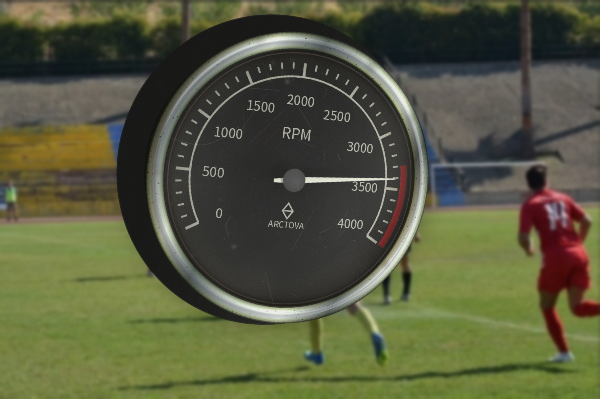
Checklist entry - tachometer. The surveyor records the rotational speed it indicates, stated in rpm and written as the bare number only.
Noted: 3400
